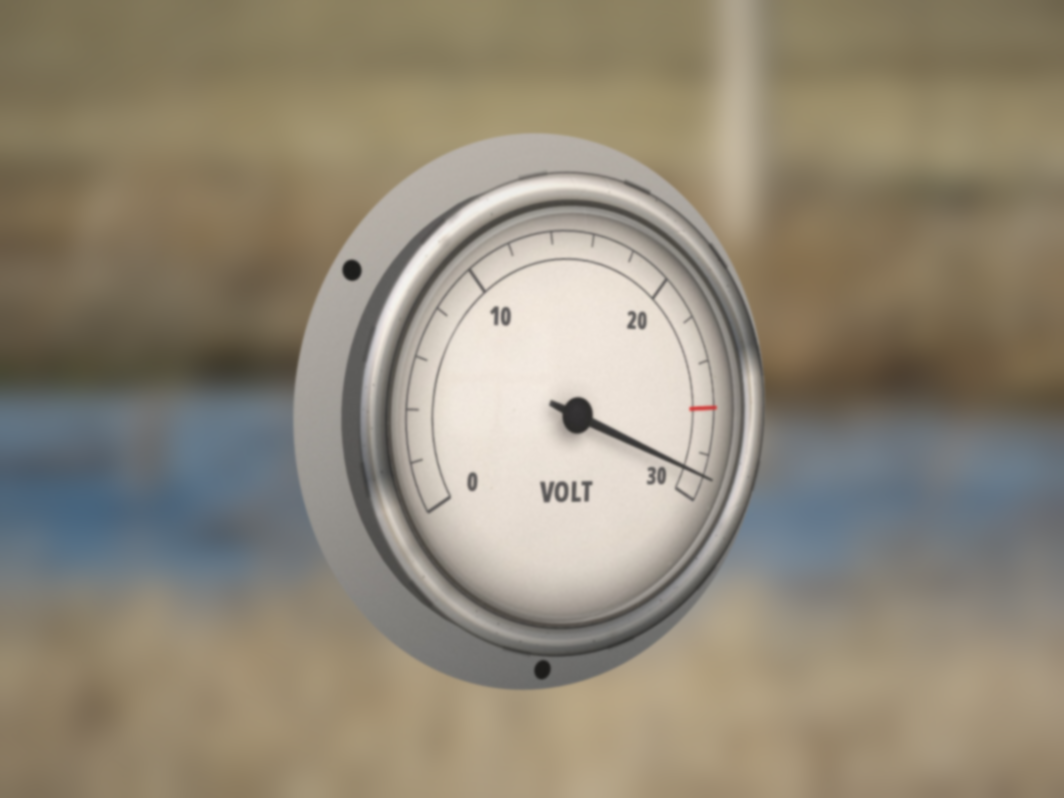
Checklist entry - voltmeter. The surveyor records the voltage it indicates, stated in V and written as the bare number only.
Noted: 29
